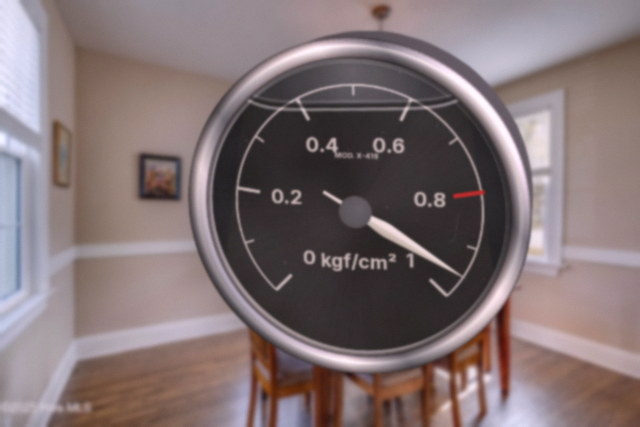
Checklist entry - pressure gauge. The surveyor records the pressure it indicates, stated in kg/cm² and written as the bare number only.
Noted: 0.95
